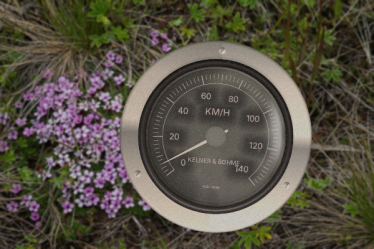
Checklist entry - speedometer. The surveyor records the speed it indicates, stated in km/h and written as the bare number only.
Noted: 6
